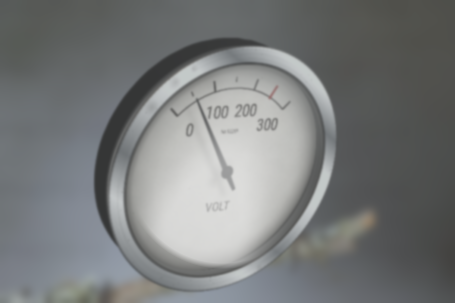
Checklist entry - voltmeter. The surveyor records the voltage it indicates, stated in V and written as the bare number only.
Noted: 50
